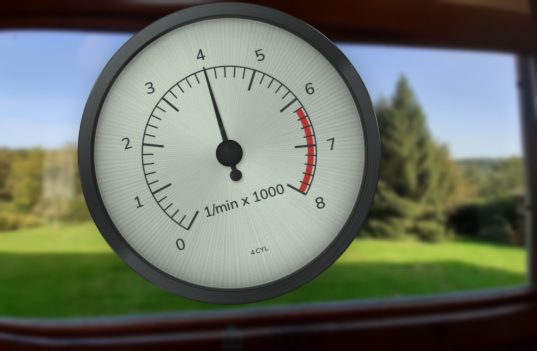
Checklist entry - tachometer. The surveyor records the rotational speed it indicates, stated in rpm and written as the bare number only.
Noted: 4000
